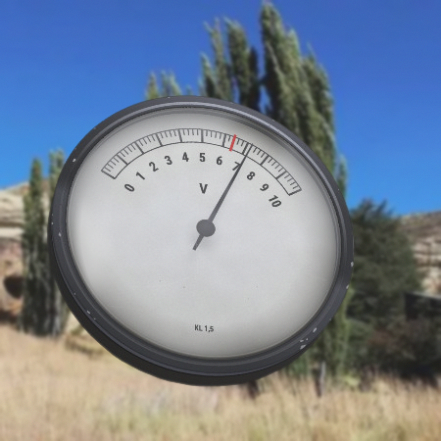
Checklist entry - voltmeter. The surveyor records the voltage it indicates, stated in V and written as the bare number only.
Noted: 7.2
